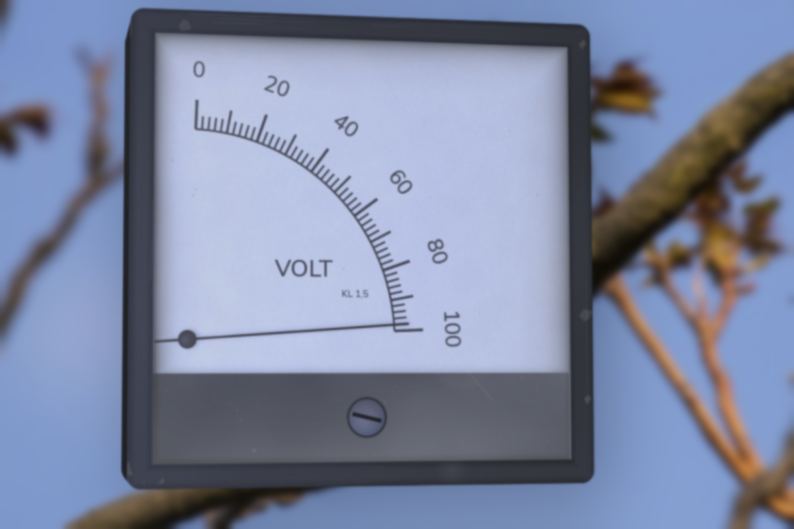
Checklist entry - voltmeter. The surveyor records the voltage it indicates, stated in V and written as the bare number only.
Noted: 98
